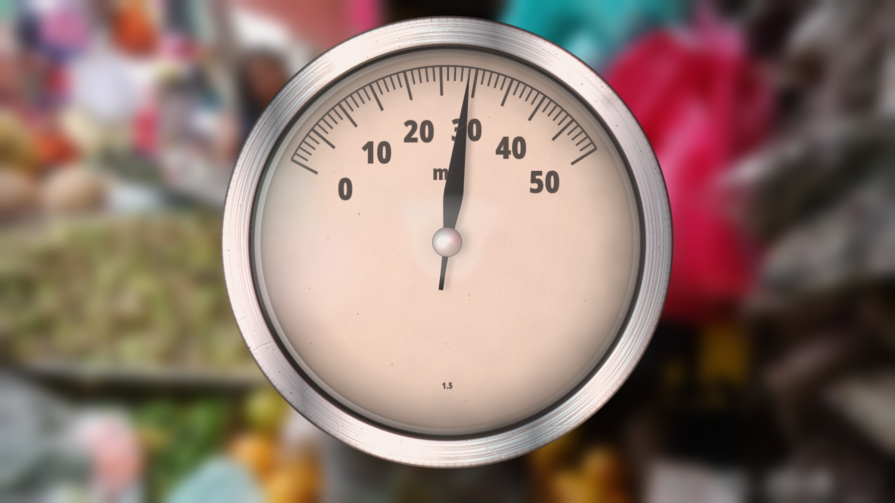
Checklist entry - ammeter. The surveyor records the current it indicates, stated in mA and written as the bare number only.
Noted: 29
